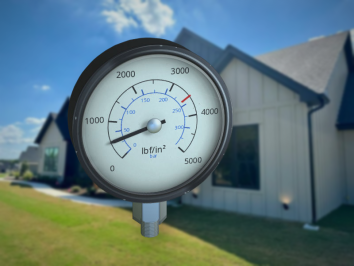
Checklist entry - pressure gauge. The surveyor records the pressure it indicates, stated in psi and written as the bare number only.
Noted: 500
